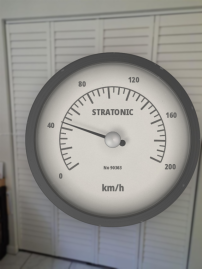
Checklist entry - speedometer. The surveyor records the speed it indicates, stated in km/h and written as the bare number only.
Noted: 45
